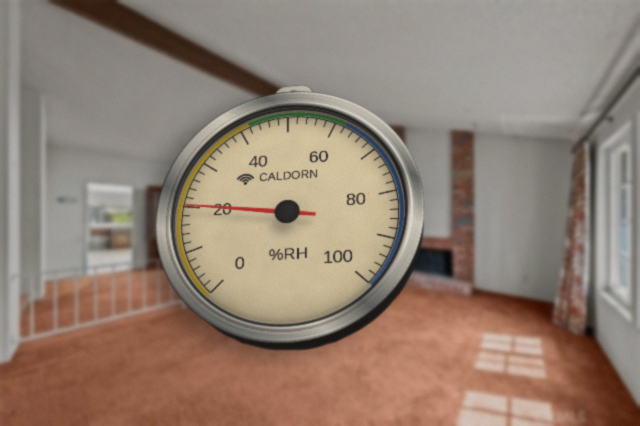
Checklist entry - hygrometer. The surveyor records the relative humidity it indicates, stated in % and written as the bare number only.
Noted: 20
